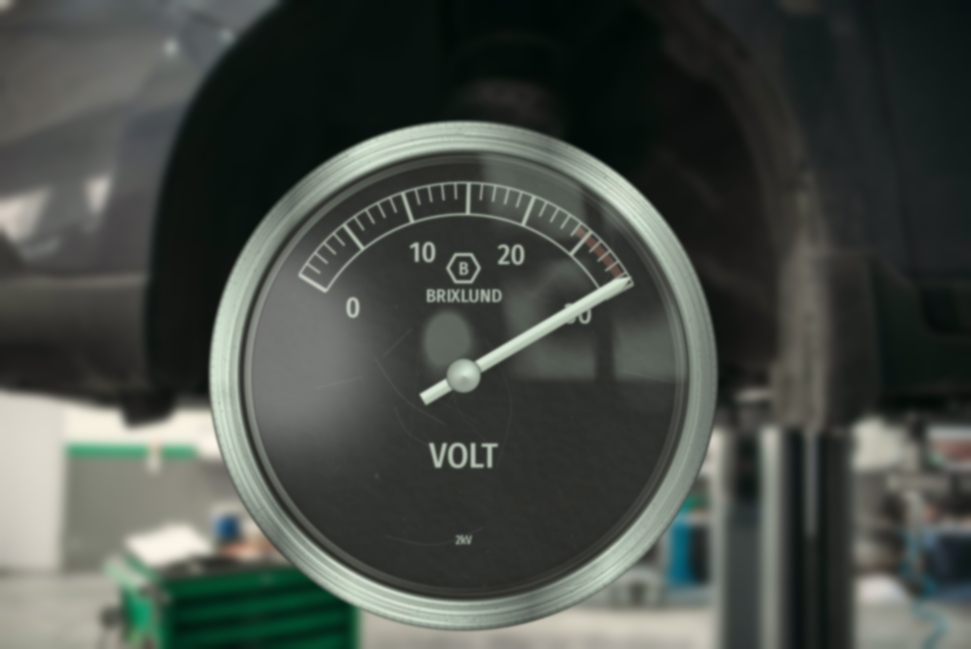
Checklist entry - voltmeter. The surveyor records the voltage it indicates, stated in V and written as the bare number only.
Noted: 29.5
